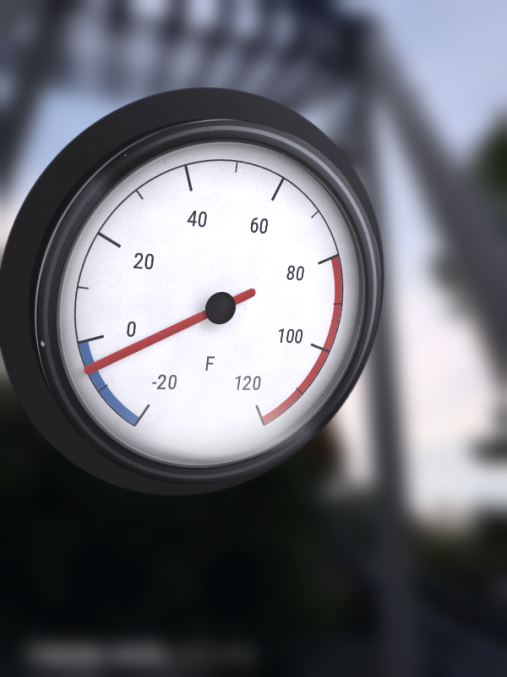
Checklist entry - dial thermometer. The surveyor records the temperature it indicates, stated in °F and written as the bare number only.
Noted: -5
